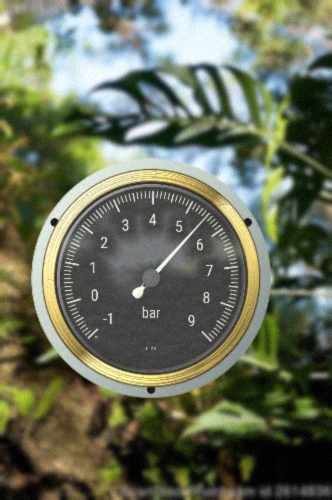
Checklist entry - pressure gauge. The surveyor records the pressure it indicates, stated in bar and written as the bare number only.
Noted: 5.5
